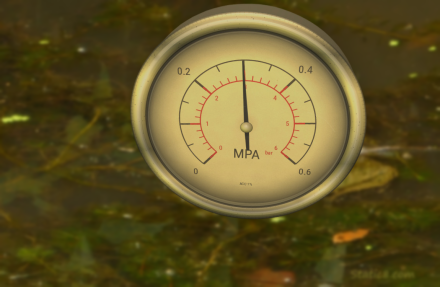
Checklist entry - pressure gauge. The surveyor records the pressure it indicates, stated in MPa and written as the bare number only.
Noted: 0.3
